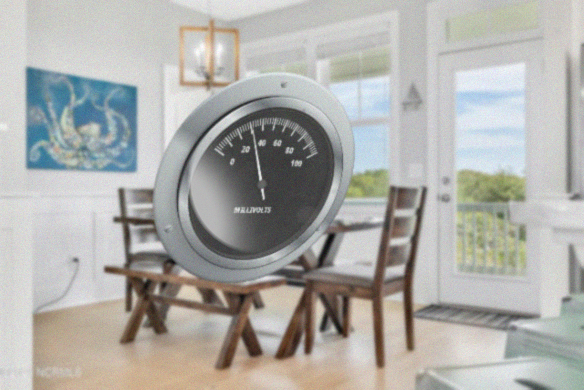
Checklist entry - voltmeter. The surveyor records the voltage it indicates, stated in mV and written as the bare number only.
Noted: 30
